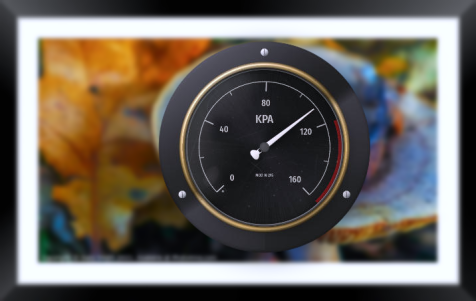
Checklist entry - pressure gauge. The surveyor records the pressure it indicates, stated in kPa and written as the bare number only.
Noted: 110
